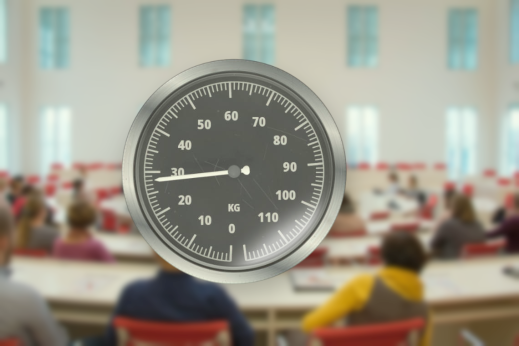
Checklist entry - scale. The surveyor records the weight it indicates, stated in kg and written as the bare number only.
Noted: 28
